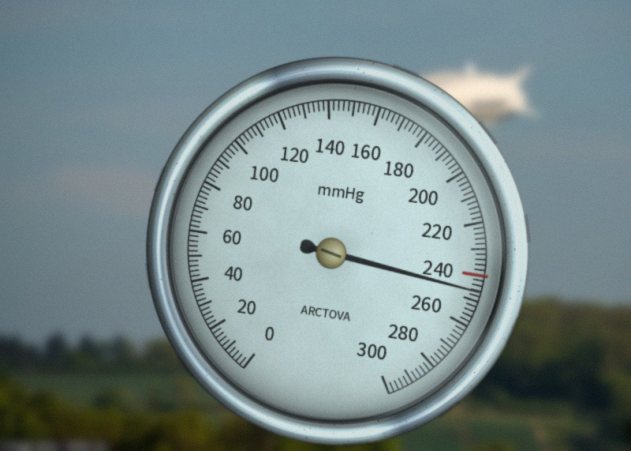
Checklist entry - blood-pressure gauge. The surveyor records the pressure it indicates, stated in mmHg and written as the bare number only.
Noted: 246
